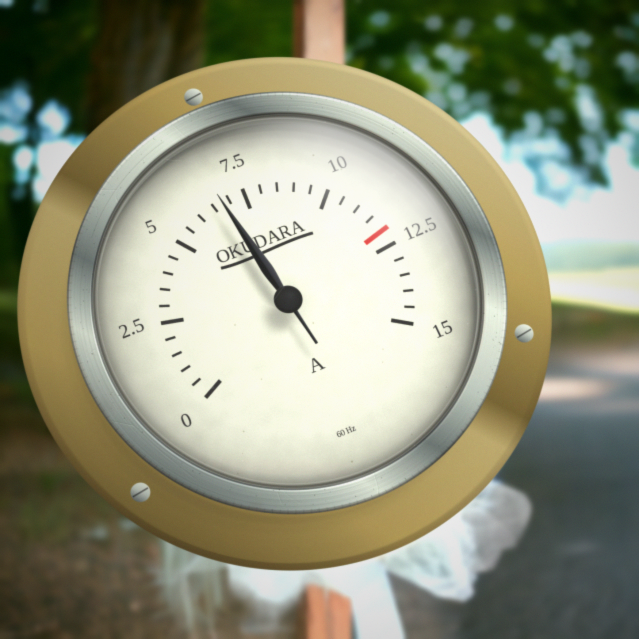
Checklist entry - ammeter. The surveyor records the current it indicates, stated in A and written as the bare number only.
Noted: 6.75
